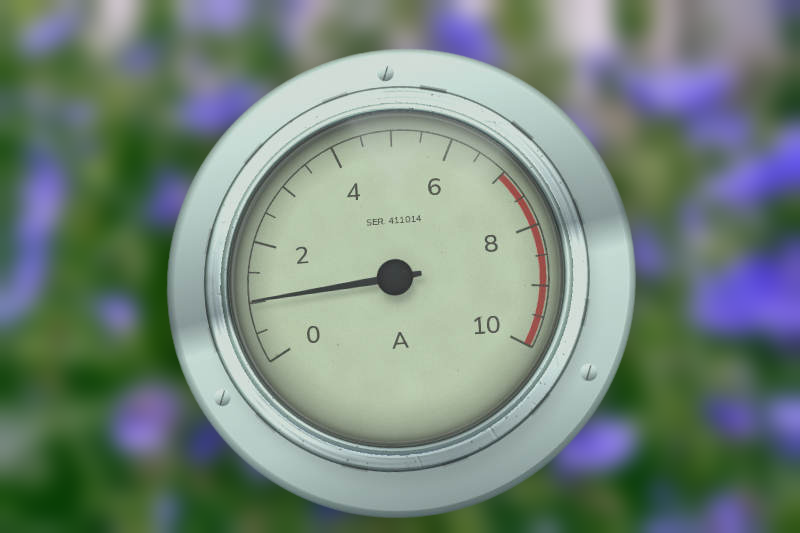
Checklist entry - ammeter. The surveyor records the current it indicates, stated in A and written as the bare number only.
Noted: 1
